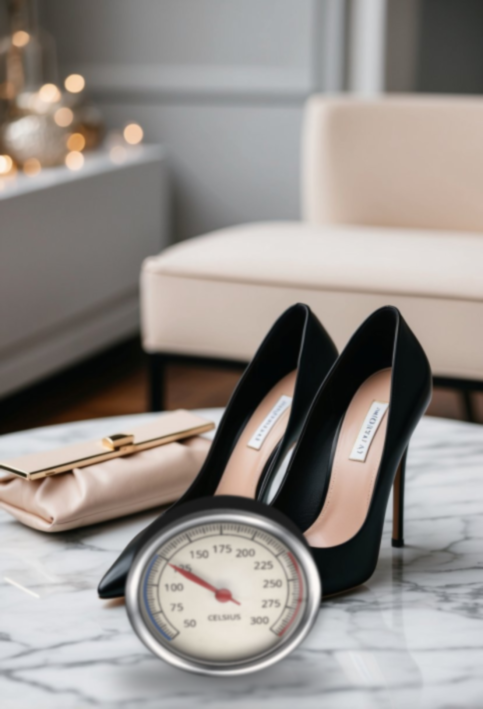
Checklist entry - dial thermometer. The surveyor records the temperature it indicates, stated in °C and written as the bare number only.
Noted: 125
